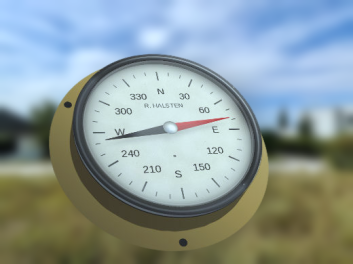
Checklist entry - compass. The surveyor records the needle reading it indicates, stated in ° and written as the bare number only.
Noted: 80
